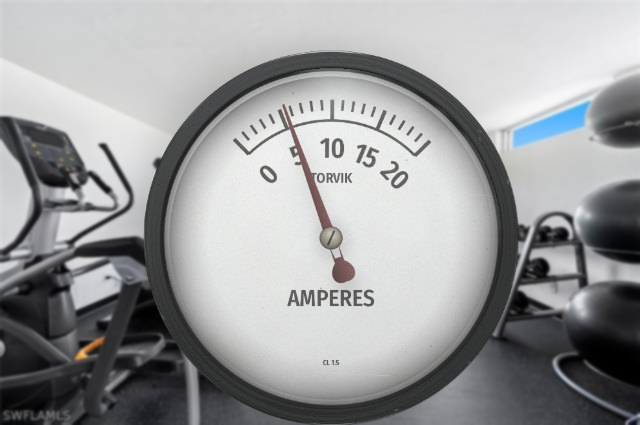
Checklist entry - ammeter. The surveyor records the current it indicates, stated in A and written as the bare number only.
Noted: 5.5
